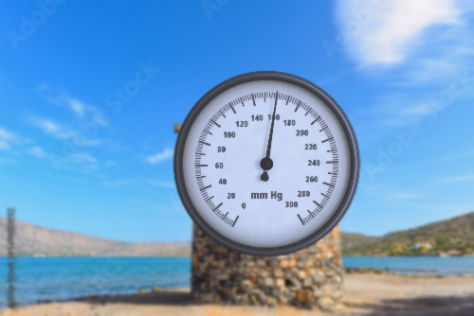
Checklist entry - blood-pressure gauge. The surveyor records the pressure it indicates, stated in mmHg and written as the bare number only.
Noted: 160
